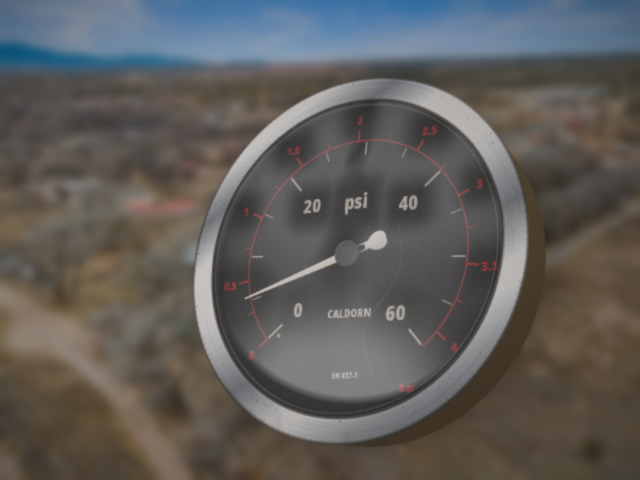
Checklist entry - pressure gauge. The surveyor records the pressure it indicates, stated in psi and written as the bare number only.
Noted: 5
